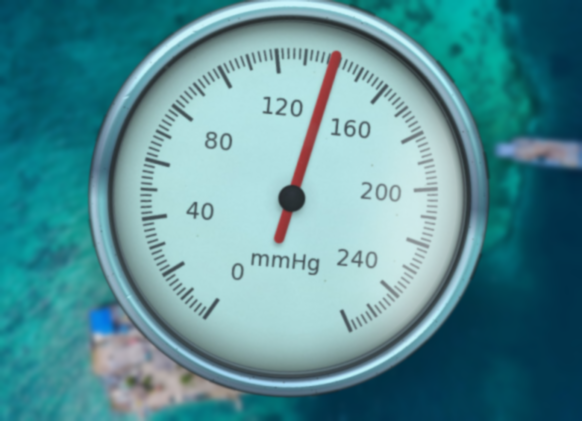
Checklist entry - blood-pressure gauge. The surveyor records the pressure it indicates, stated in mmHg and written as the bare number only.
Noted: 140
